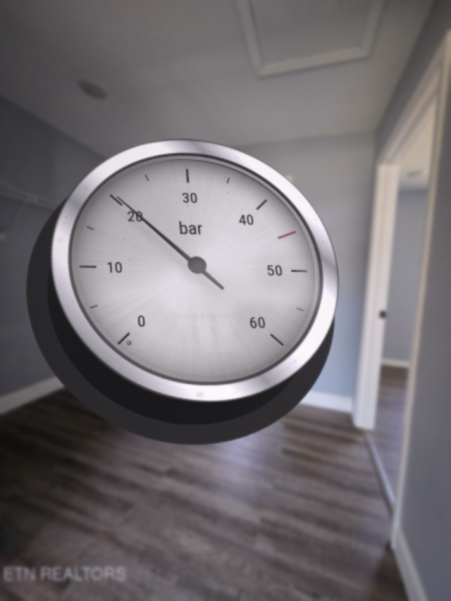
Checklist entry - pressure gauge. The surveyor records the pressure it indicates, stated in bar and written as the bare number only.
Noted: 20
